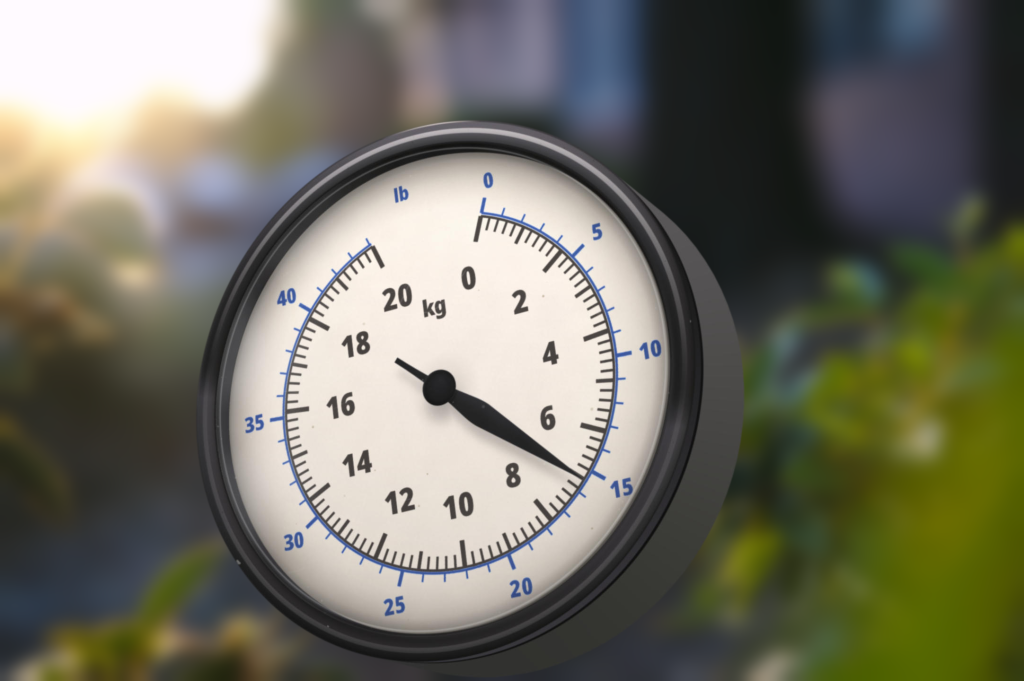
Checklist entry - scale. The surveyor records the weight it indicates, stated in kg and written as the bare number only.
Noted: 7
